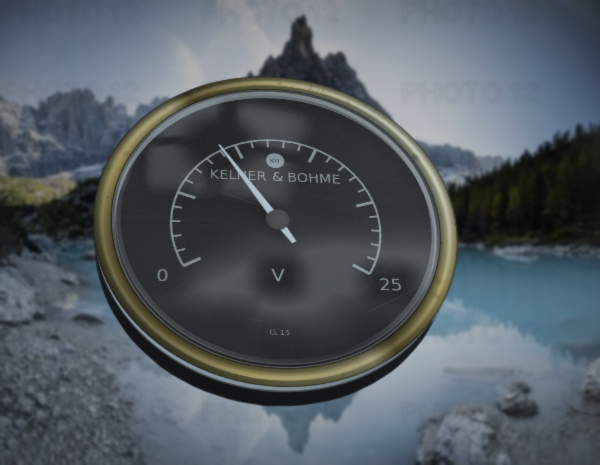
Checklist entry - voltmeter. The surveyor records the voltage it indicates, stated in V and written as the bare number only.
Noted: 9
